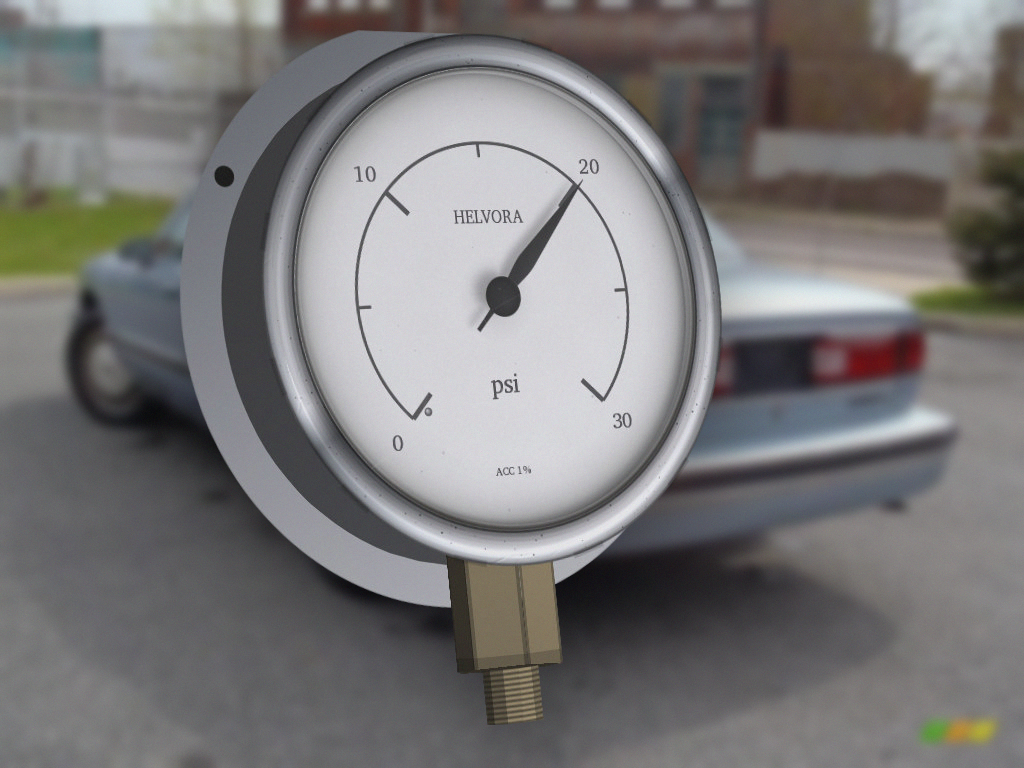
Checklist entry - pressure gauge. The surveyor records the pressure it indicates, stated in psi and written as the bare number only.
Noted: 20
